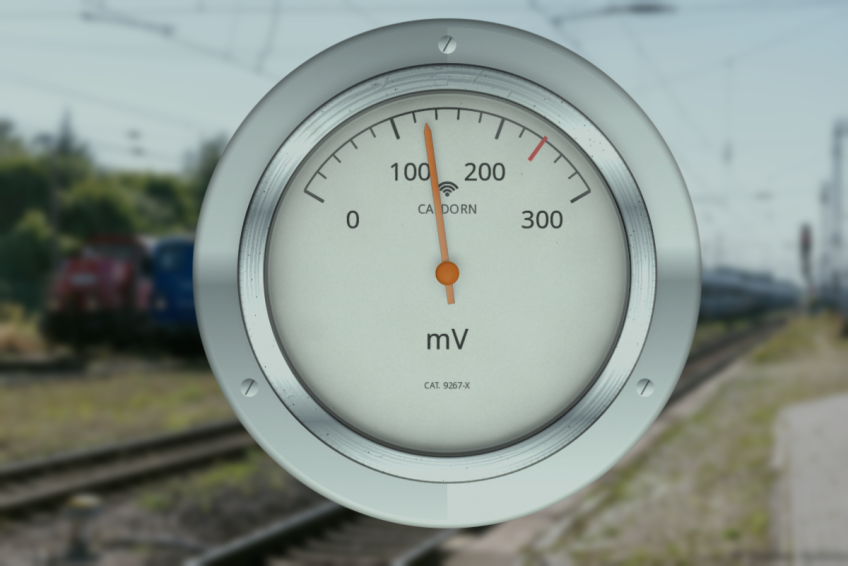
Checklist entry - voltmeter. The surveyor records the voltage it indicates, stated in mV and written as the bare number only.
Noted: 130
